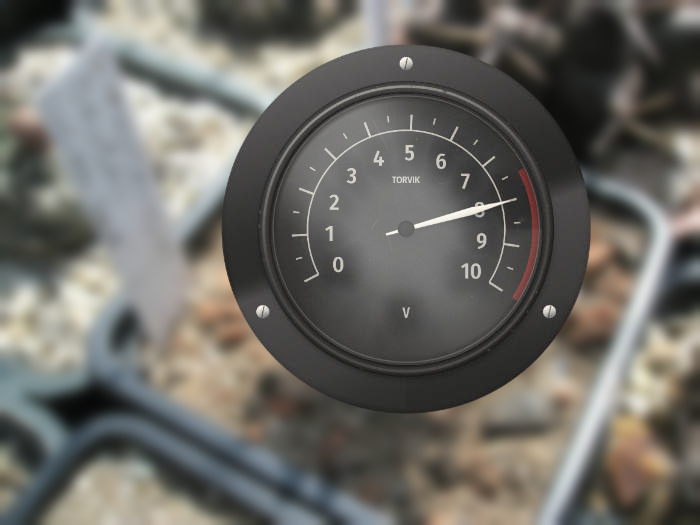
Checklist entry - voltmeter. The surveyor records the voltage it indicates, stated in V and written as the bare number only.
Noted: 8
